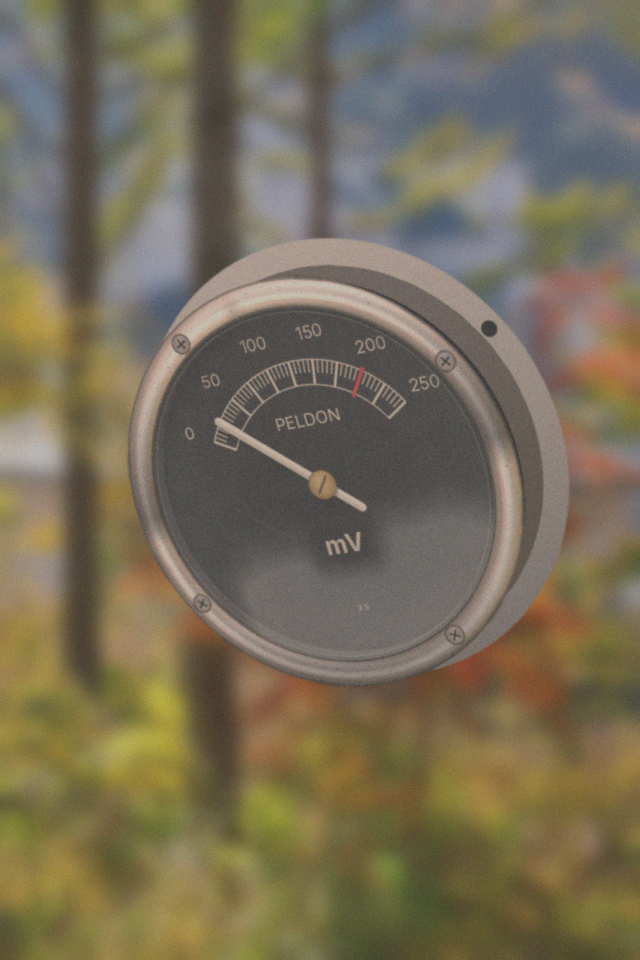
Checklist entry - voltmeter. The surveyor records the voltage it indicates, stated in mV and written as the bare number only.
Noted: 25
